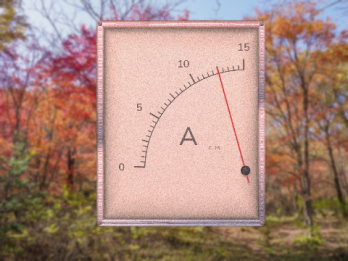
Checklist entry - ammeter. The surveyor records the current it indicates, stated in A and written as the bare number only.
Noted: 12.5
